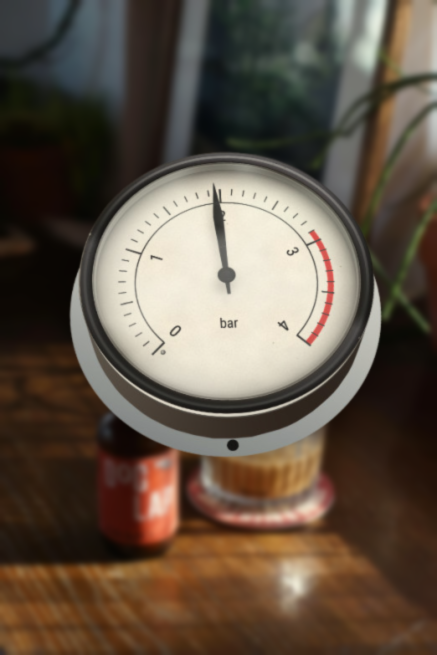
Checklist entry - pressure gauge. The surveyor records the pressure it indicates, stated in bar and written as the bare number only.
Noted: 1.95
